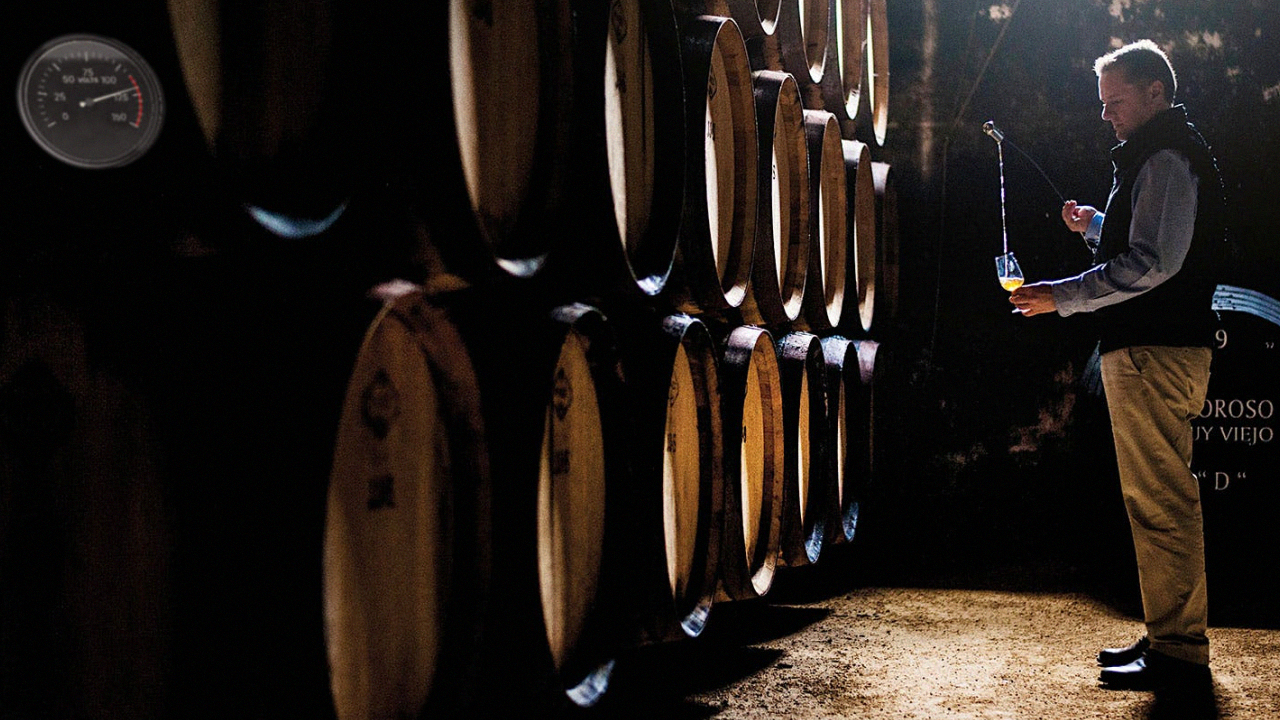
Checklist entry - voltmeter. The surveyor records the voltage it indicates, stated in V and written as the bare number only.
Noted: 120
